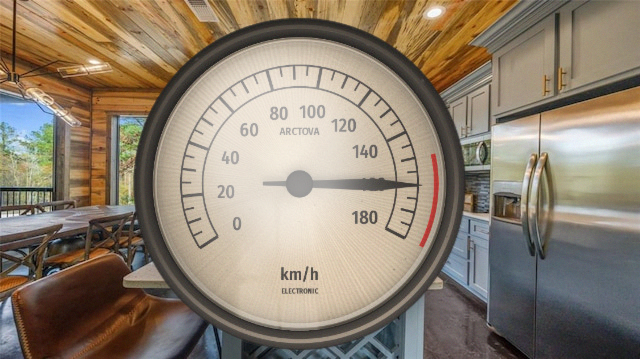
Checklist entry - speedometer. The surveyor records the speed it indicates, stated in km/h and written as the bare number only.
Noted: 160
